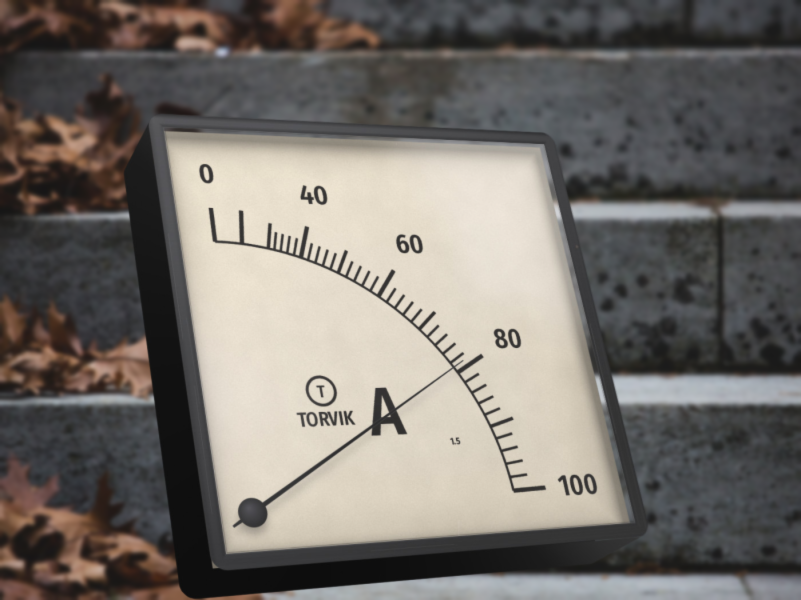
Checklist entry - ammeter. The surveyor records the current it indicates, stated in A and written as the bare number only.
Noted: 79
